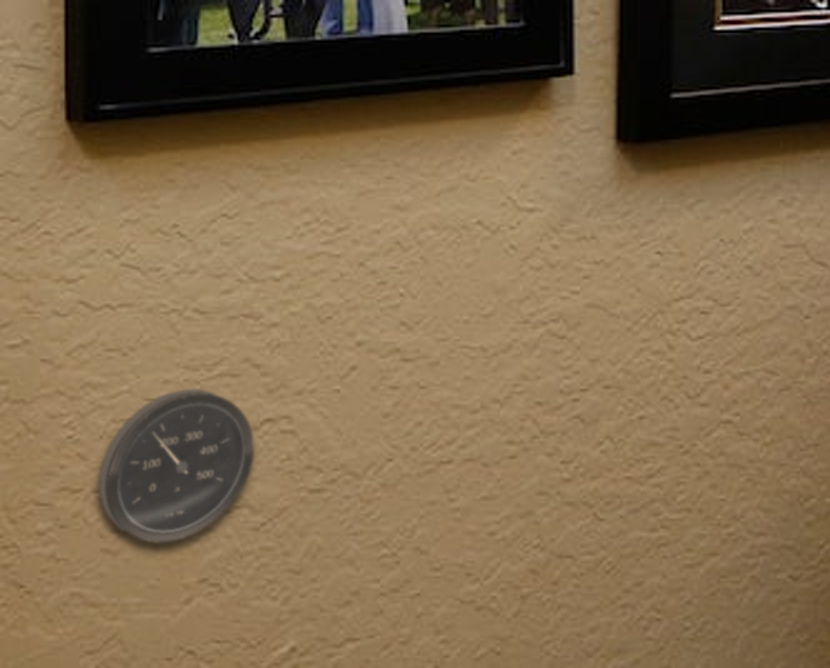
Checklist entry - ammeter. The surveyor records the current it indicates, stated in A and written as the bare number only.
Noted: 175
